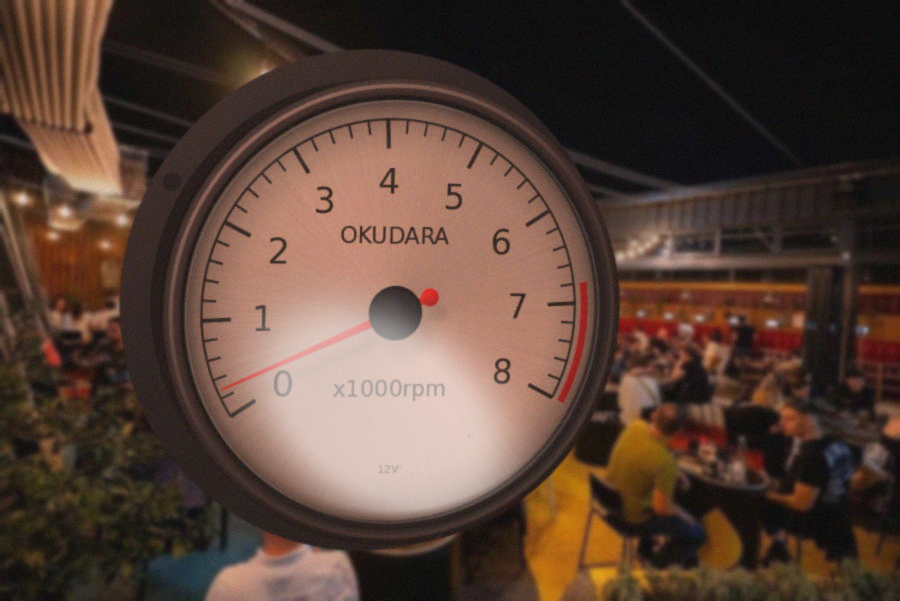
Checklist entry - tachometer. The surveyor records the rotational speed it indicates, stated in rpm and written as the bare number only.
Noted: 300
